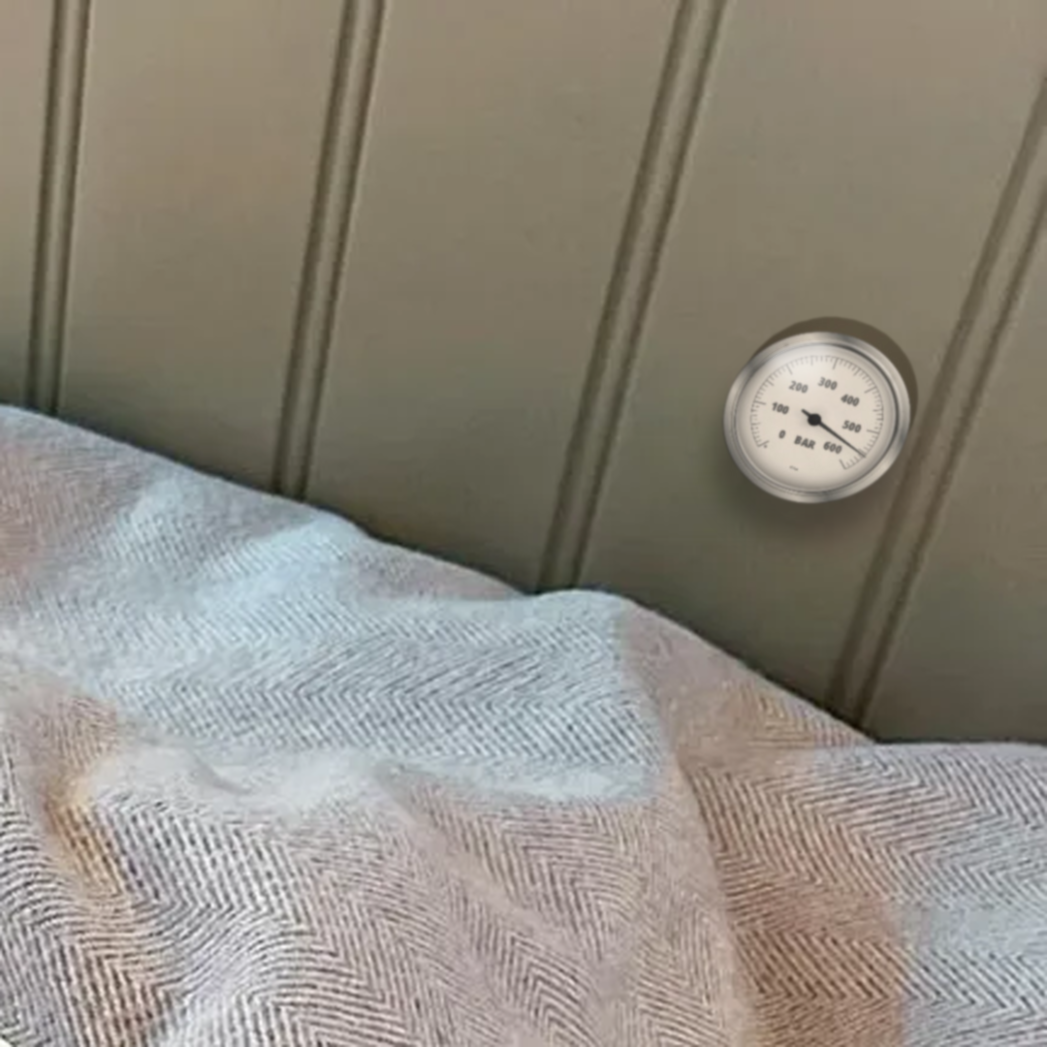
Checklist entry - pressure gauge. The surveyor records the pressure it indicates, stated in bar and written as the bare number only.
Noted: 550
